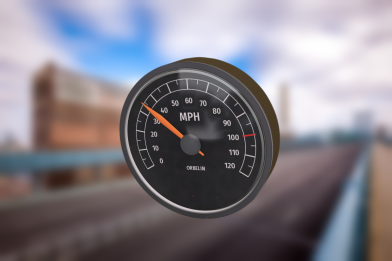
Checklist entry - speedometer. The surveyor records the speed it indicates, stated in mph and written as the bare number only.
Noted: 35
